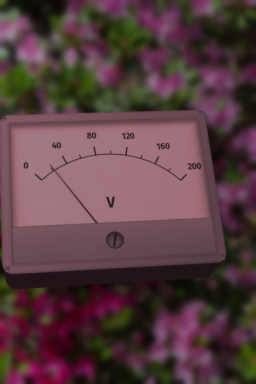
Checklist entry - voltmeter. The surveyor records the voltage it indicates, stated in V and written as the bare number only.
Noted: 20
